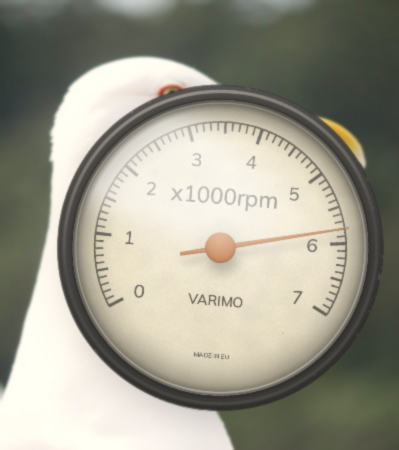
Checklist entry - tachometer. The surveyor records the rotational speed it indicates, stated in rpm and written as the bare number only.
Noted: 5800
